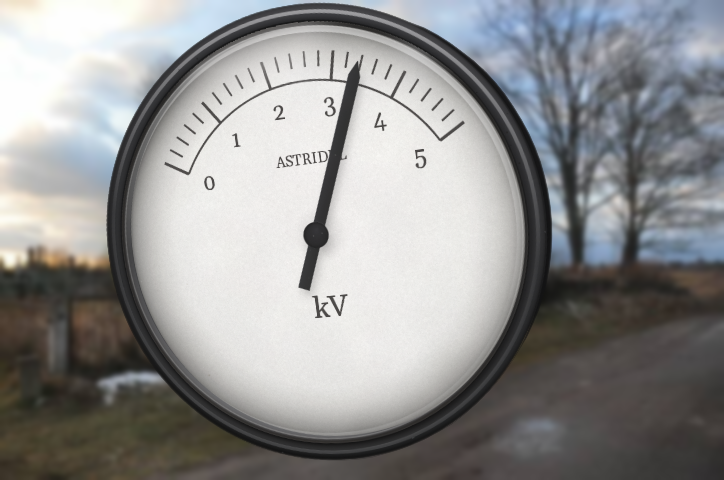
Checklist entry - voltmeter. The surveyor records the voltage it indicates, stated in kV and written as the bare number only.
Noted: 3.4
